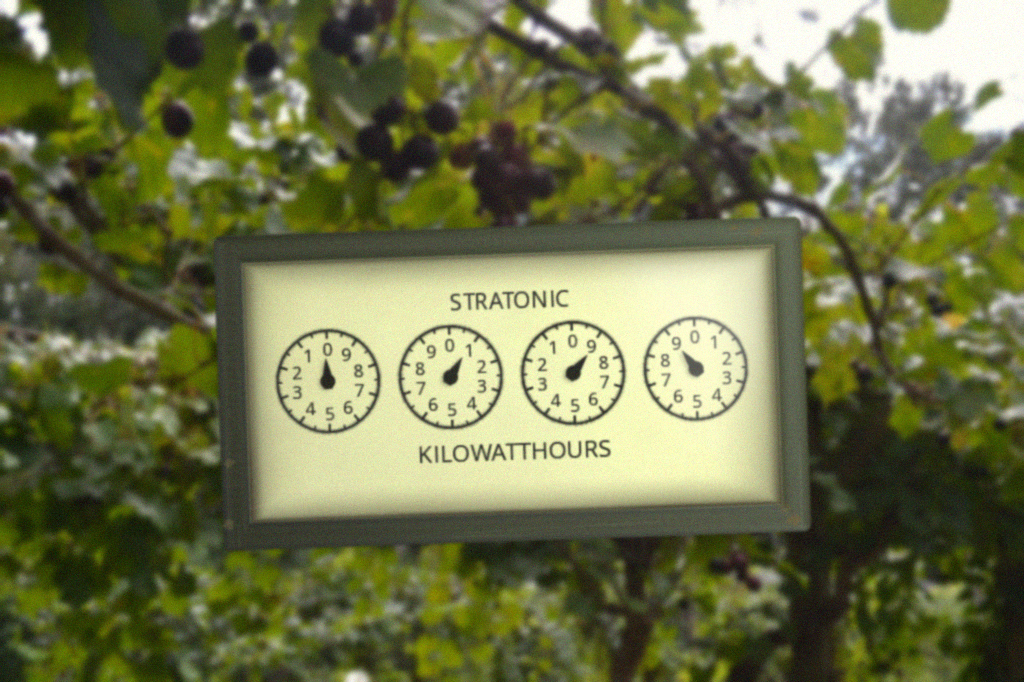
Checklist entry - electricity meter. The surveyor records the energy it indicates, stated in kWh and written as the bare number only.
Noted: 89
